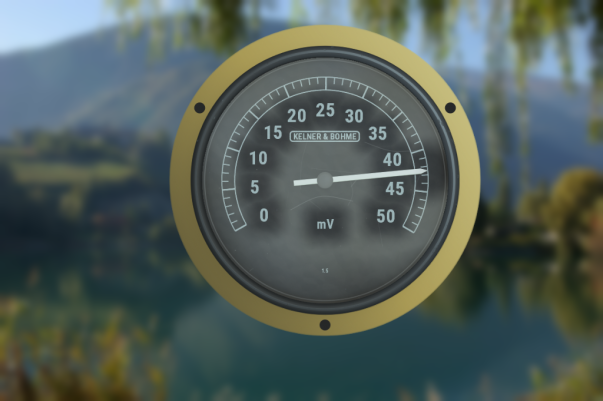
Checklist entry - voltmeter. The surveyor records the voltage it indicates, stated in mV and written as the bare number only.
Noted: 42.5
